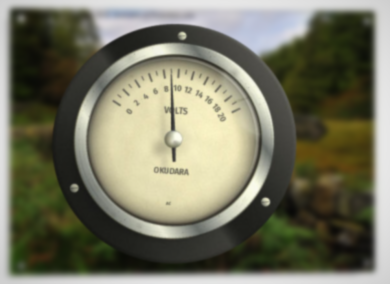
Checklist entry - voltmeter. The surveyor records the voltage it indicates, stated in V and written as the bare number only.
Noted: 9
